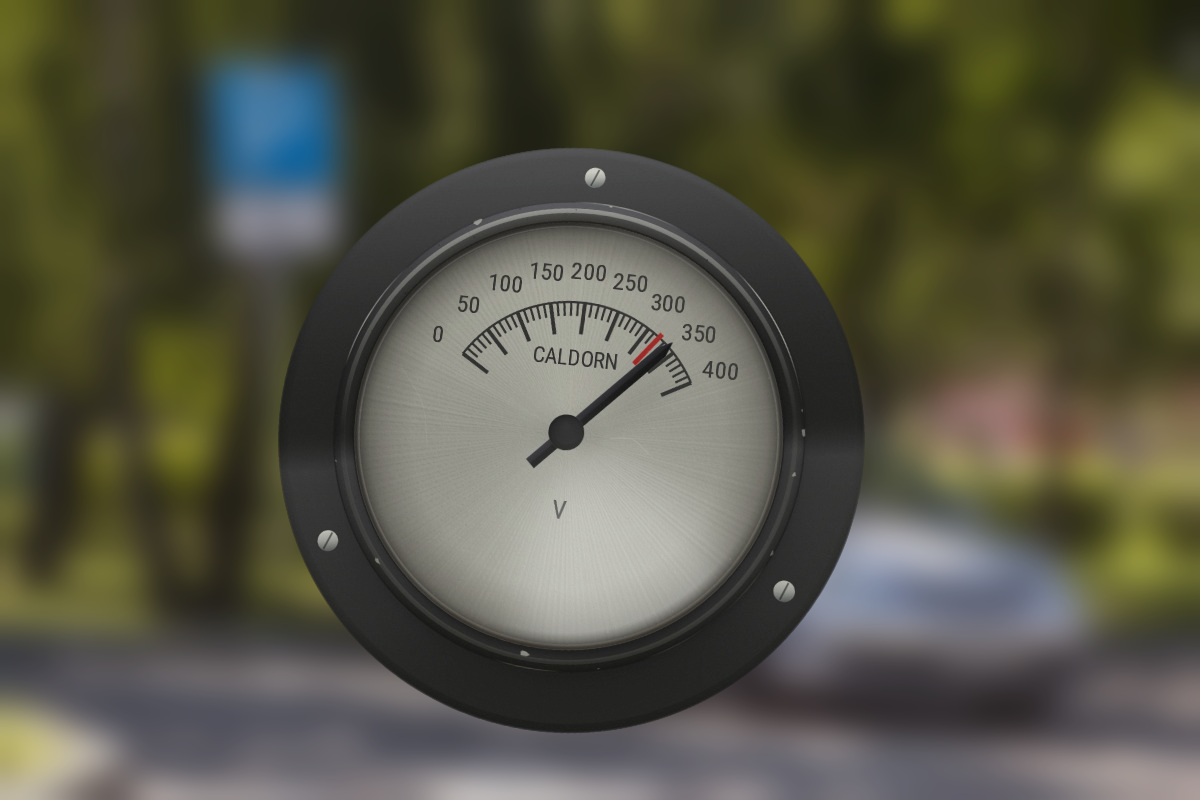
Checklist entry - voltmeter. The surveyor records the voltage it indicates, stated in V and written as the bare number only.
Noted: 340
